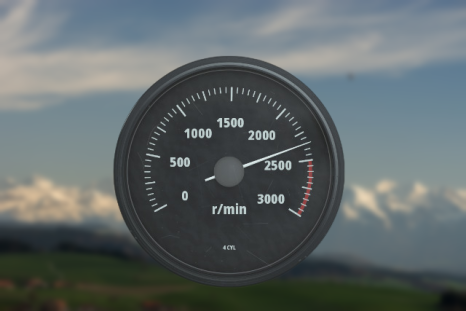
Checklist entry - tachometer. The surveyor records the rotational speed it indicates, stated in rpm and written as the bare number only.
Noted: 2350
